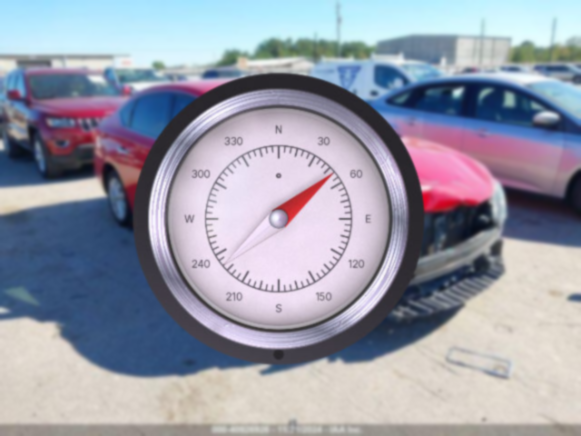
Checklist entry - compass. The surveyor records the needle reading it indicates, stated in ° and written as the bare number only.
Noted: 50
